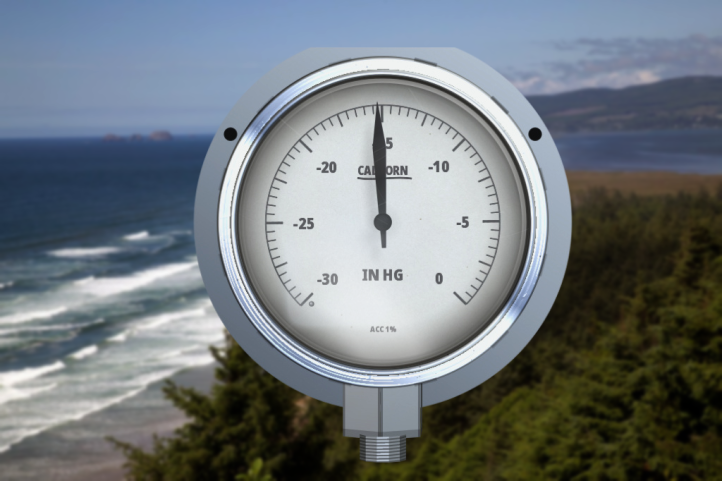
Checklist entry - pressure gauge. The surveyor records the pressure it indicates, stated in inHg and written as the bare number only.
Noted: -15.25
